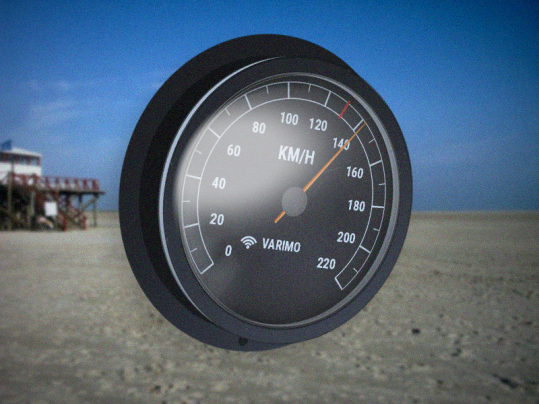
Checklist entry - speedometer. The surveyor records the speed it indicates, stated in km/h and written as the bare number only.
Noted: 140
